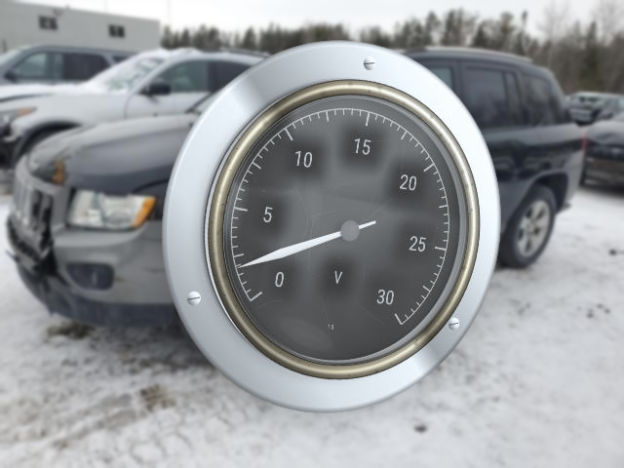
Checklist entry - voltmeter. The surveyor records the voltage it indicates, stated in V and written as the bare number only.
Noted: 2
